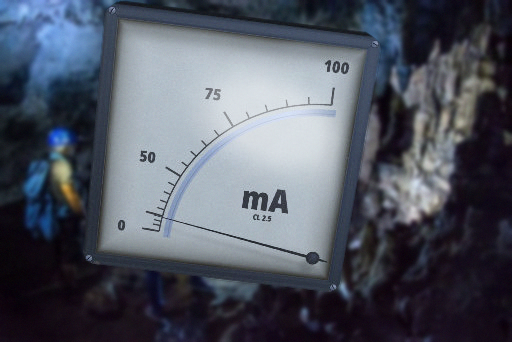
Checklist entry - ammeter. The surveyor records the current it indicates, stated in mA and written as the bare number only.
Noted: 25
